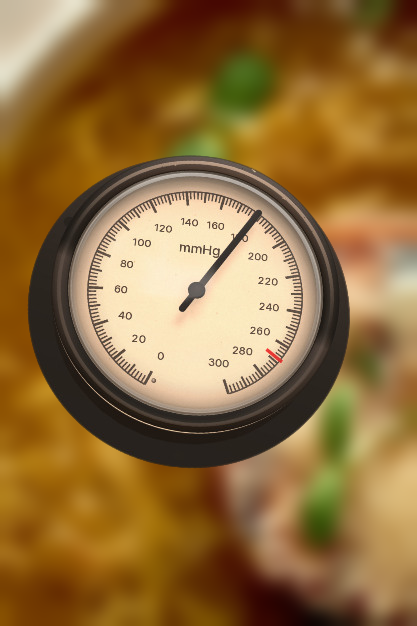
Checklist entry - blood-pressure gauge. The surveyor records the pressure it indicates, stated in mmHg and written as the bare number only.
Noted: 180
